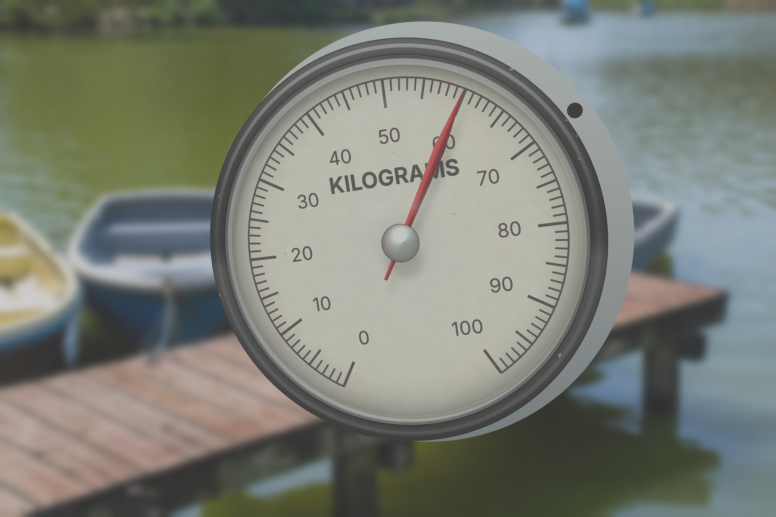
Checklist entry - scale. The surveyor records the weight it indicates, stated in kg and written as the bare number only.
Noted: 60
